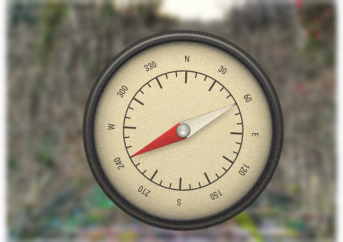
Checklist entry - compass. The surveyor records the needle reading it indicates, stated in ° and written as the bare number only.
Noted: 240
